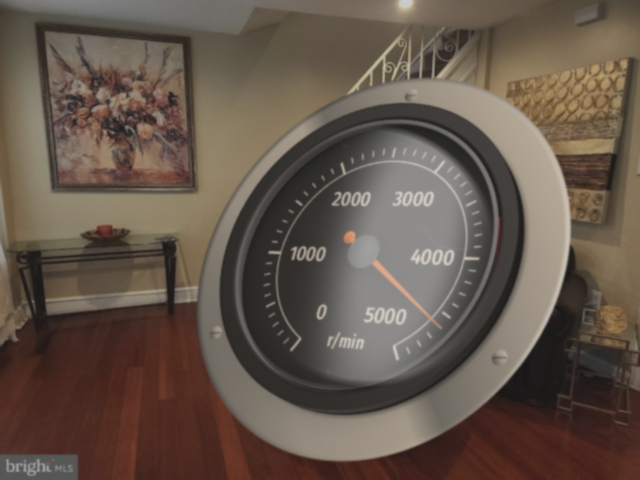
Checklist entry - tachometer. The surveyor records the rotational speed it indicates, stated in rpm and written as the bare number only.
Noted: 4600
